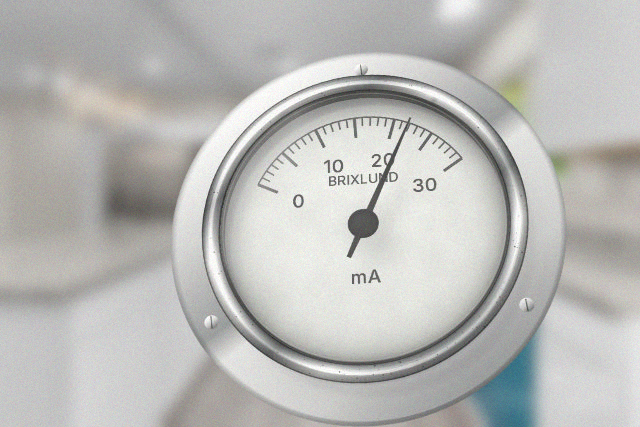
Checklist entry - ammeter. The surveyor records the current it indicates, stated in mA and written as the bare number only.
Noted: 22
